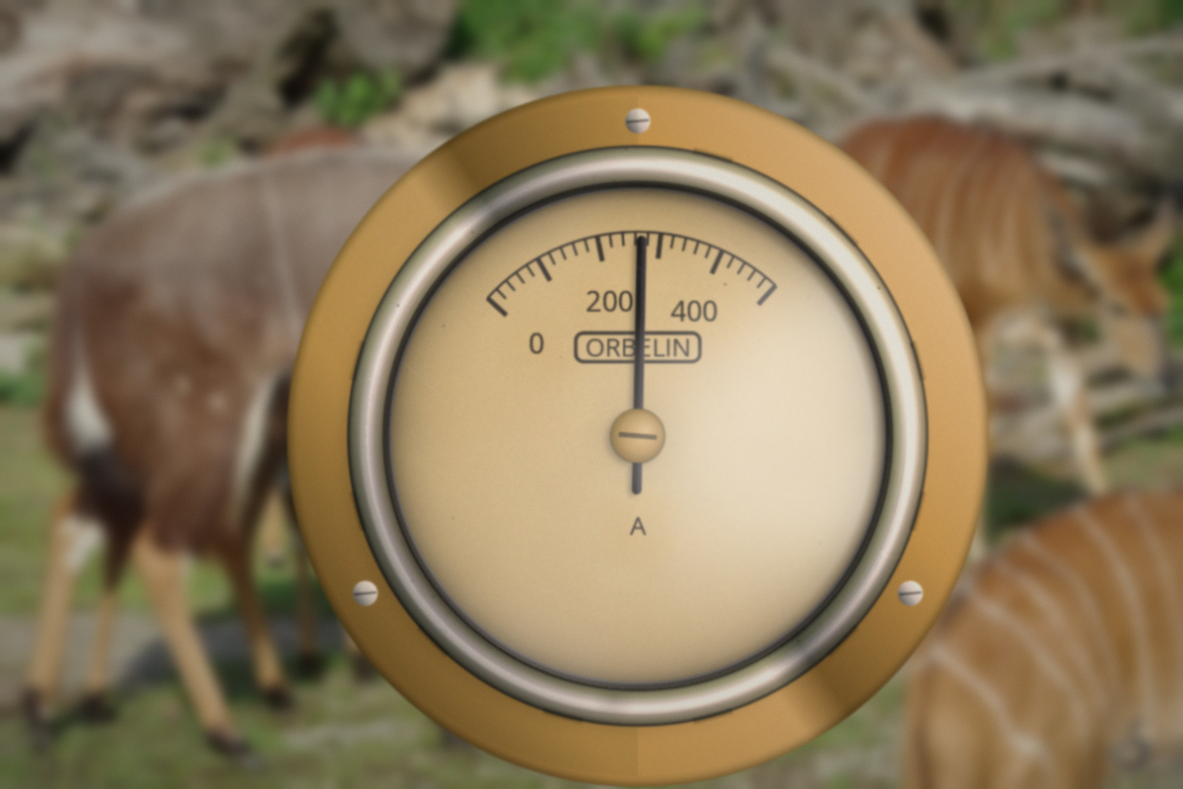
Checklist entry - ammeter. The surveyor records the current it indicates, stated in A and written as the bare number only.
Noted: 270
